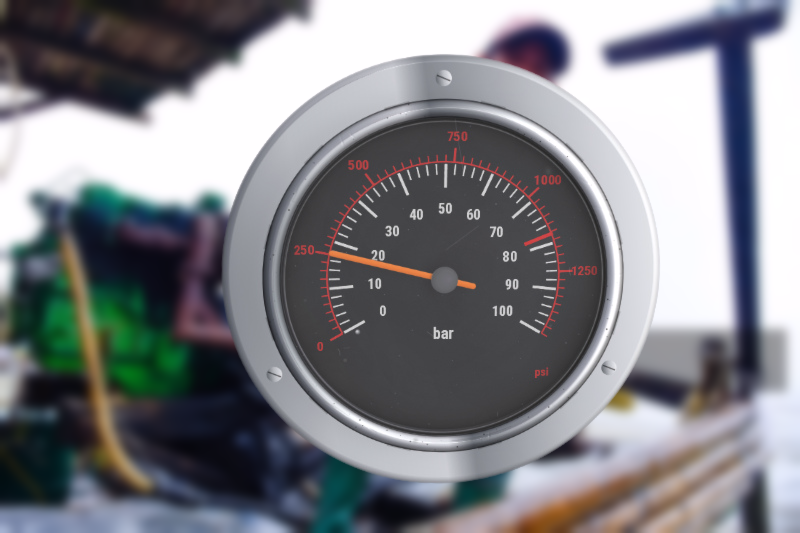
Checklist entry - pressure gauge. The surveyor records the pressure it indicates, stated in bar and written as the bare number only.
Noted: 18
